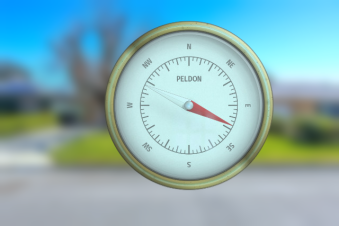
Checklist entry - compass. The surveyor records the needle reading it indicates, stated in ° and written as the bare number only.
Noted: 115
